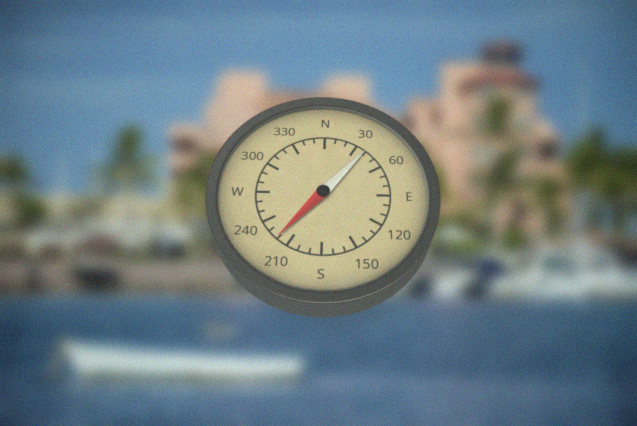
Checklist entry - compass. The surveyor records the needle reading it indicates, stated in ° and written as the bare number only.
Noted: 220
